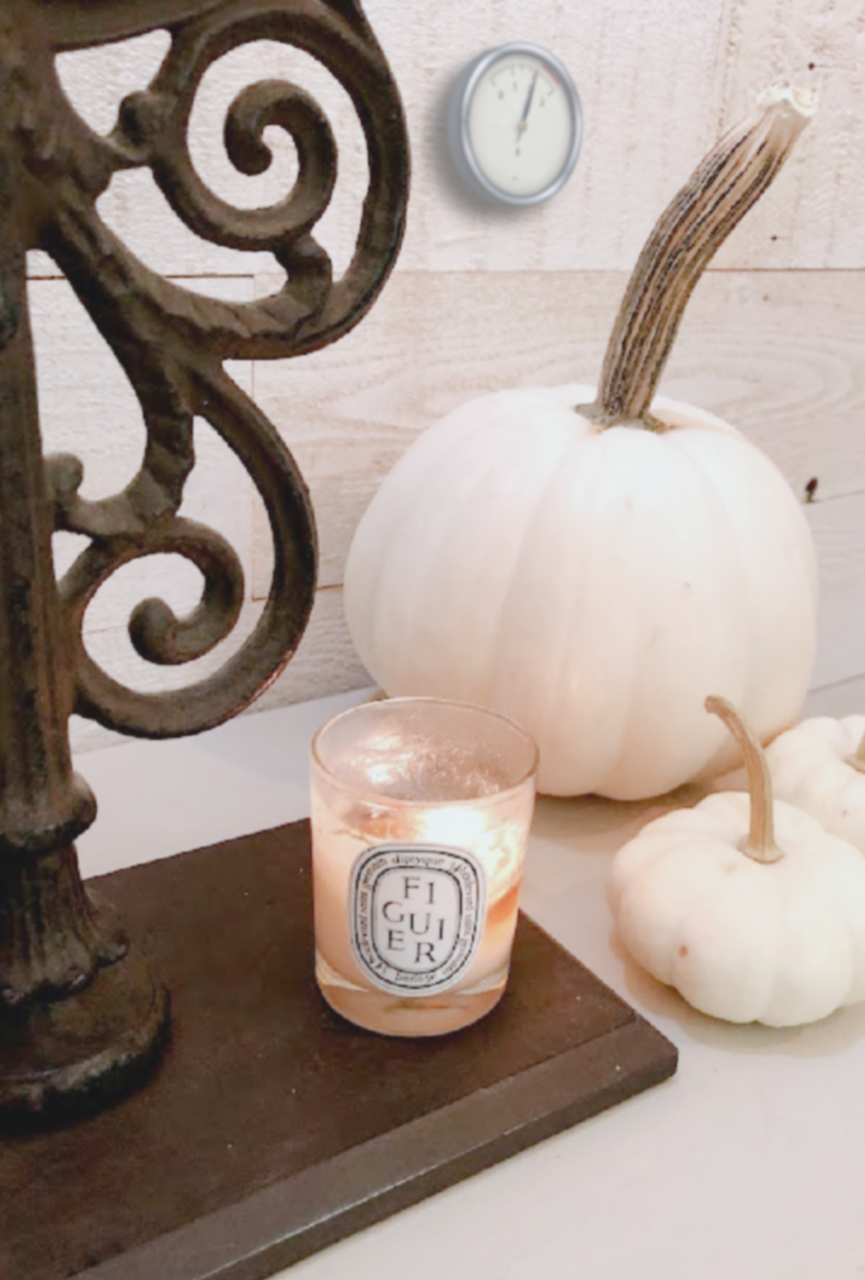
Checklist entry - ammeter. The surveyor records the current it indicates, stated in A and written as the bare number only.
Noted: 2
